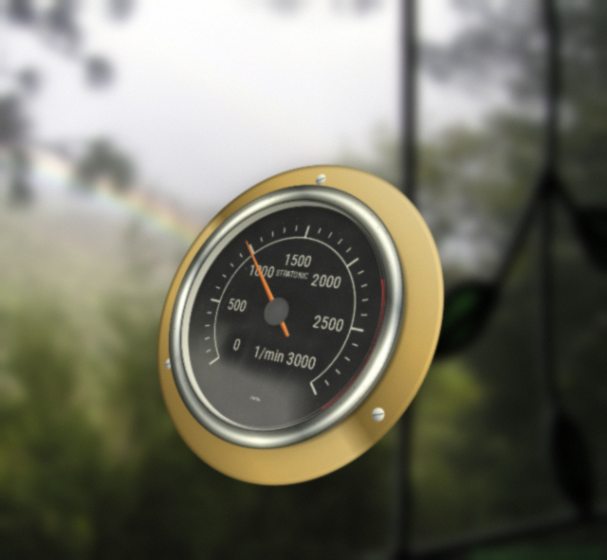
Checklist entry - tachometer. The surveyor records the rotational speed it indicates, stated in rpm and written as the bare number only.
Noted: 1000
